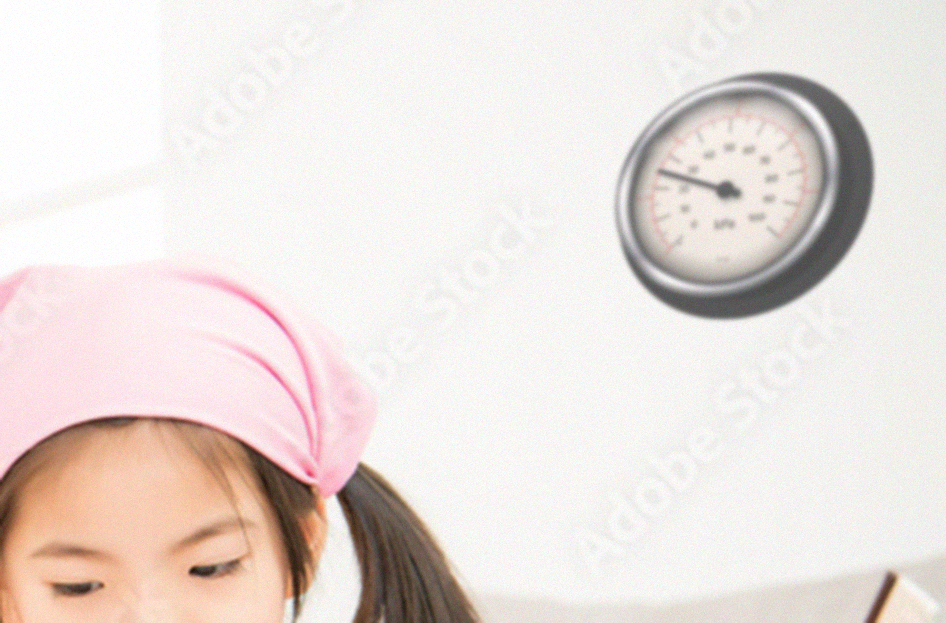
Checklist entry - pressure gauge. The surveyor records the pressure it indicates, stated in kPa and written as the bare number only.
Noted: 25
